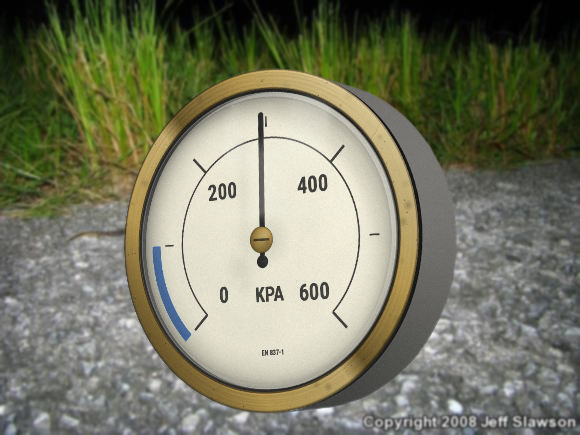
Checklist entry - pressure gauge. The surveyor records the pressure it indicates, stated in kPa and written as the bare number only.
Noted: 300
